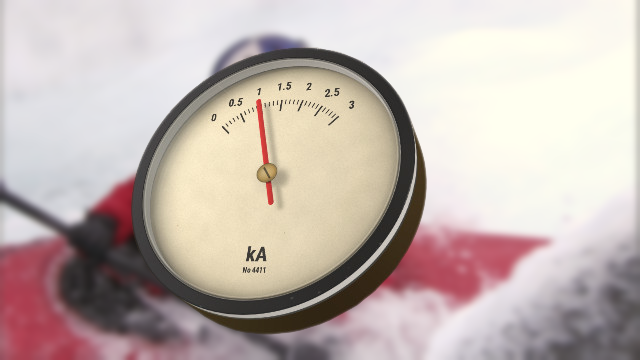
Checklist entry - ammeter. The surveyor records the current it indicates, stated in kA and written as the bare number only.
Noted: 1
